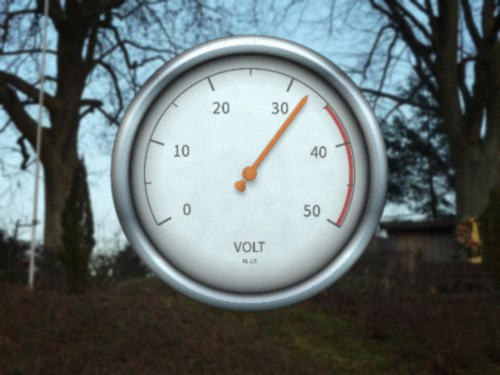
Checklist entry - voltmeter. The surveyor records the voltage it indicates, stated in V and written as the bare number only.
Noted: 32.5
